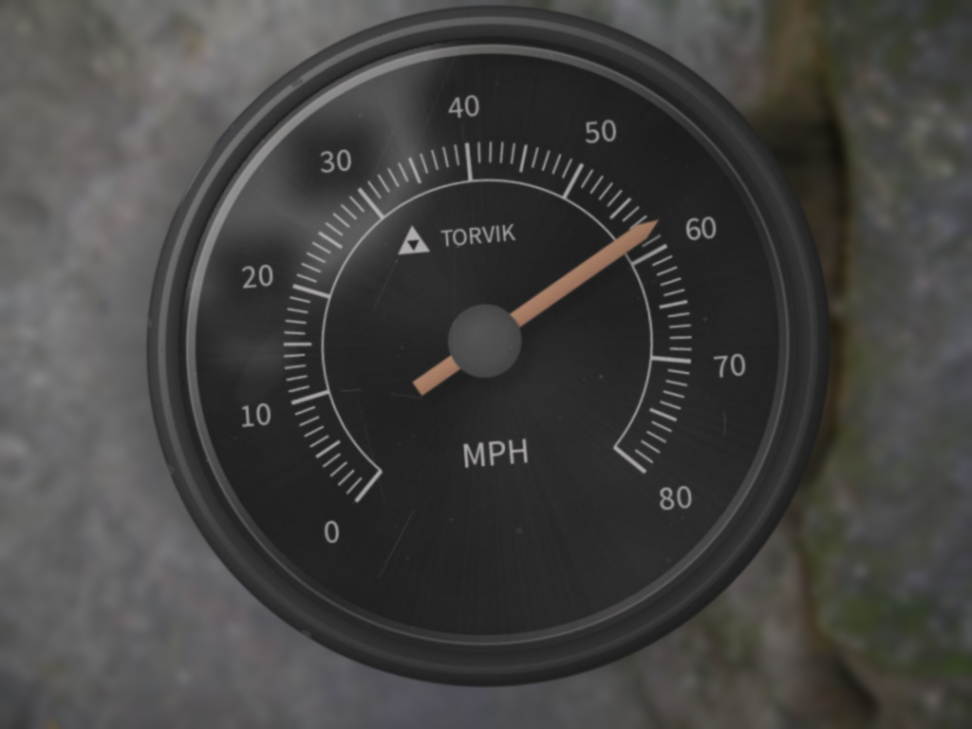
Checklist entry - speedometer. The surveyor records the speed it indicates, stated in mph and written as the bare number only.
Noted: 58
